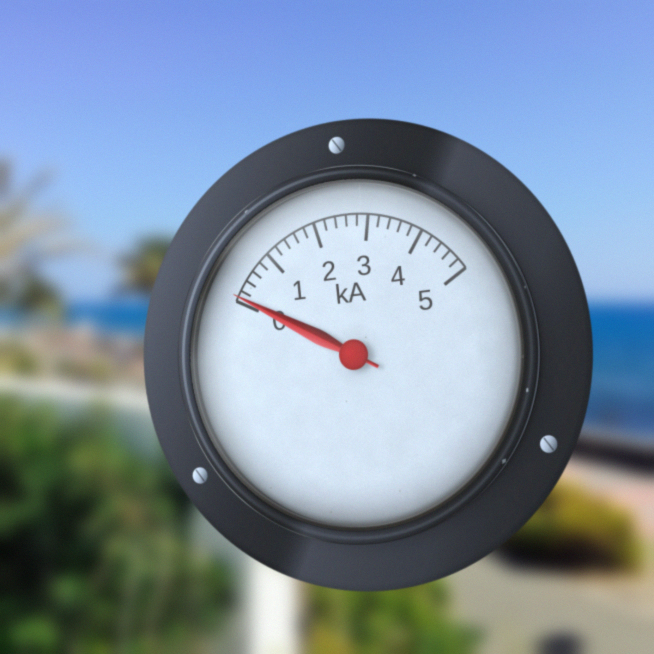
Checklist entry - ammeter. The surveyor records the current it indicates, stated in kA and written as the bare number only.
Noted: 0.1
